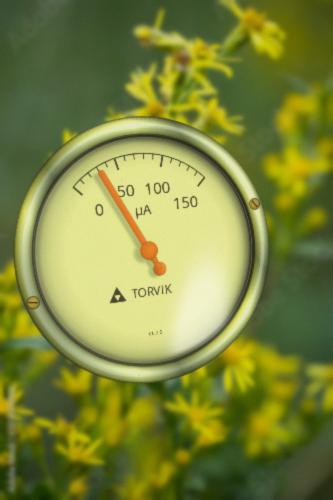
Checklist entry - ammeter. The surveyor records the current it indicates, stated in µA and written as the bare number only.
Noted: 30
